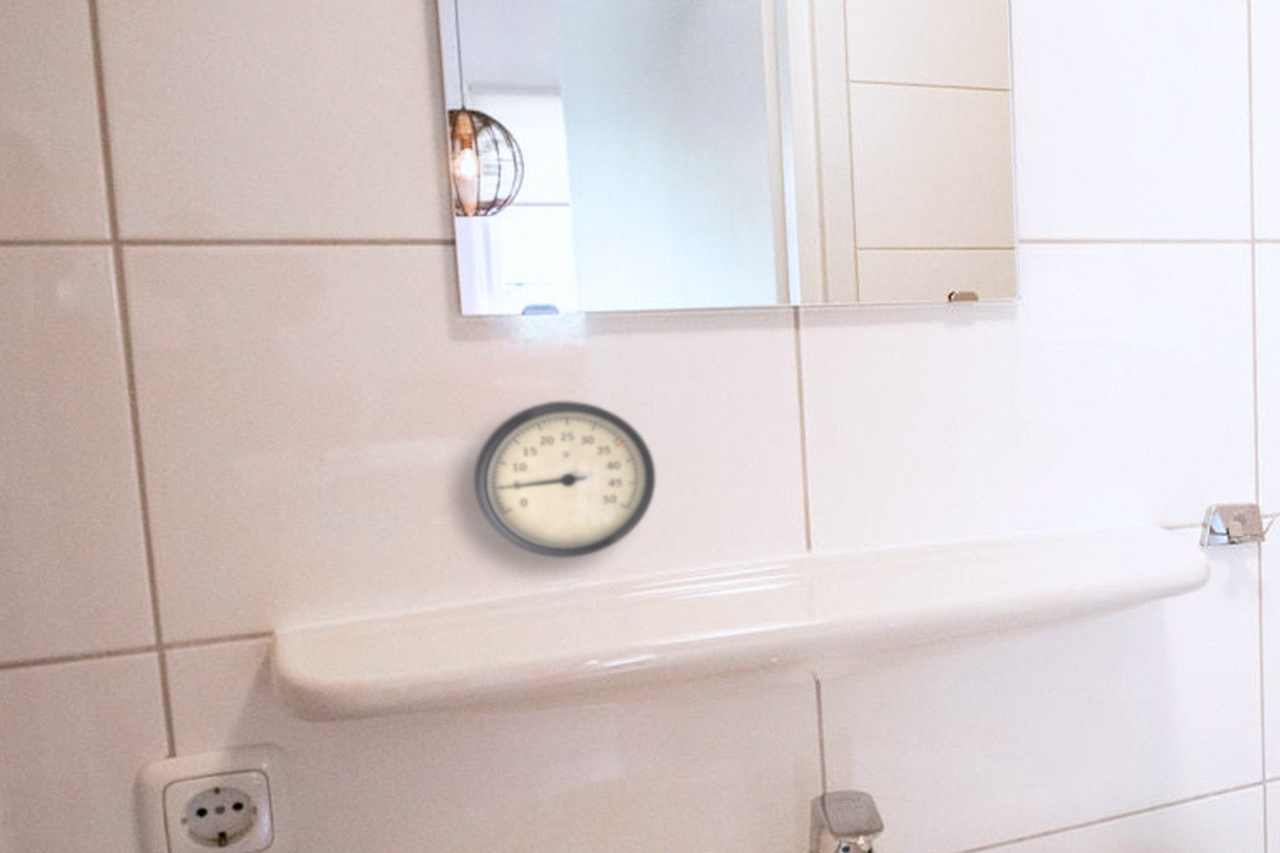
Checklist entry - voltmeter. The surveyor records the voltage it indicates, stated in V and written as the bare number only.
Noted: 5
